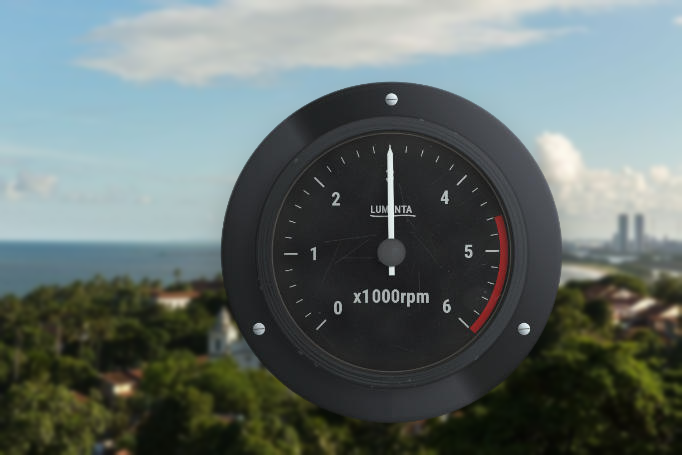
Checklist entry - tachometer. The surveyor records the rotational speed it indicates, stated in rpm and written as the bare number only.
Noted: 3000
